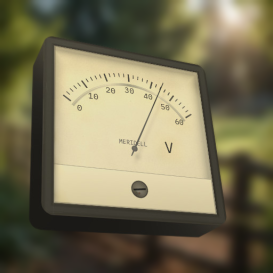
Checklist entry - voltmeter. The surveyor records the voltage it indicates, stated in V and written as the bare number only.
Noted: 44
